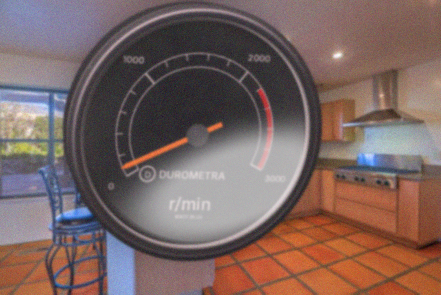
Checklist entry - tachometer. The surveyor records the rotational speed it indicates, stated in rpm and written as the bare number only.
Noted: 100
